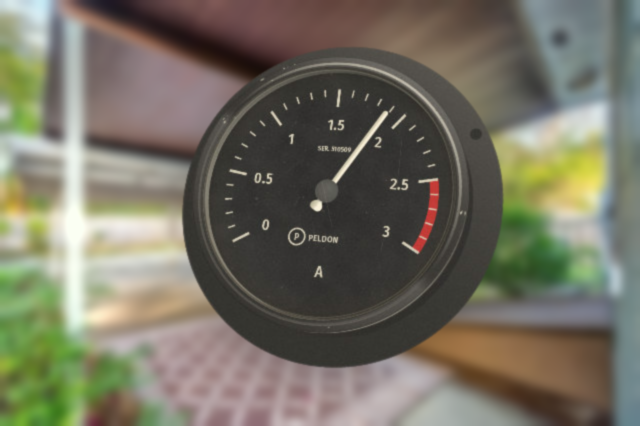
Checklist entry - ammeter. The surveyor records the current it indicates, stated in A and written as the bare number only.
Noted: 1.9
